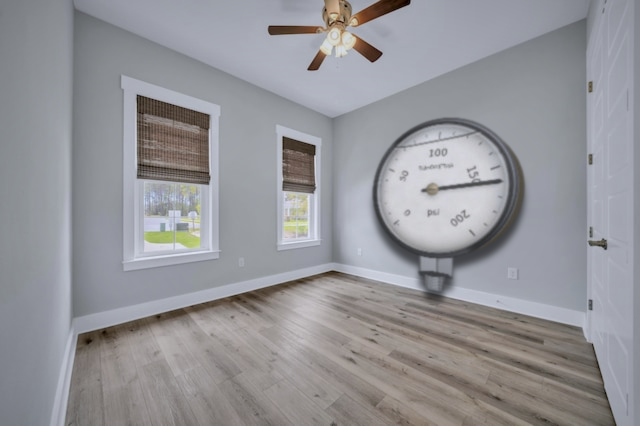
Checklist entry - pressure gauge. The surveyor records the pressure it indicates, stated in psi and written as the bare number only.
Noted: 160
